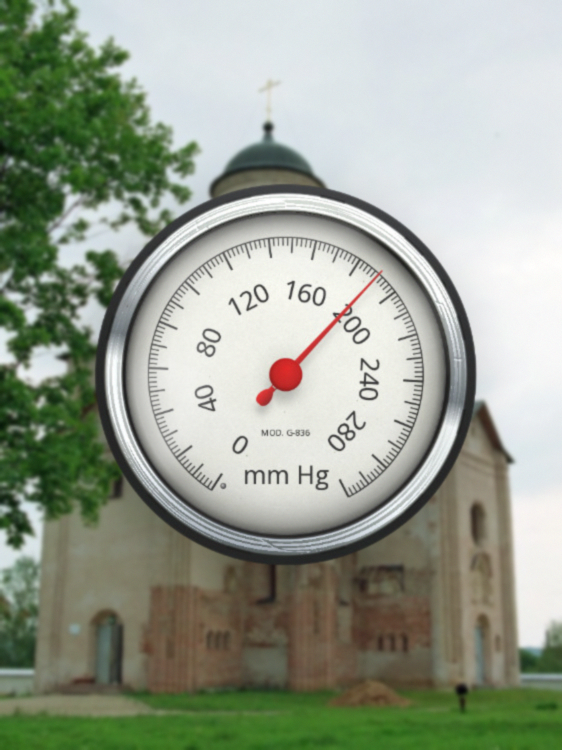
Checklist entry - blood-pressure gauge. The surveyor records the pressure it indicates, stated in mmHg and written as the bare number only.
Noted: 190
